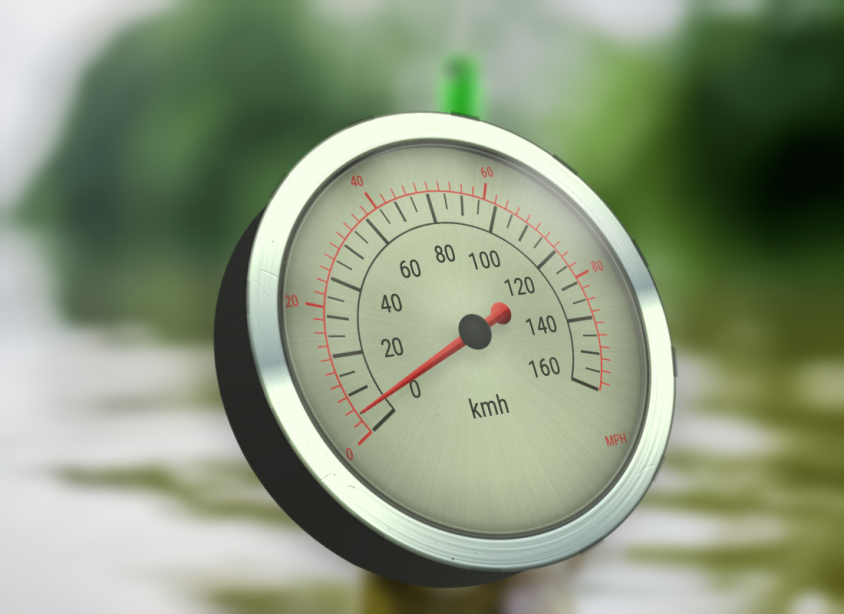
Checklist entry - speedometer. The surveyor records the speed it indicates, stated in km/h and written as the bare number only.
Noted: 5
